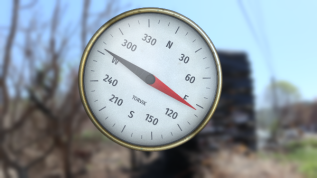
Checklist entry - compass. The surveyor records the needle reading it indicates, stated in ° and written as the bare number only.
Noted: 95
